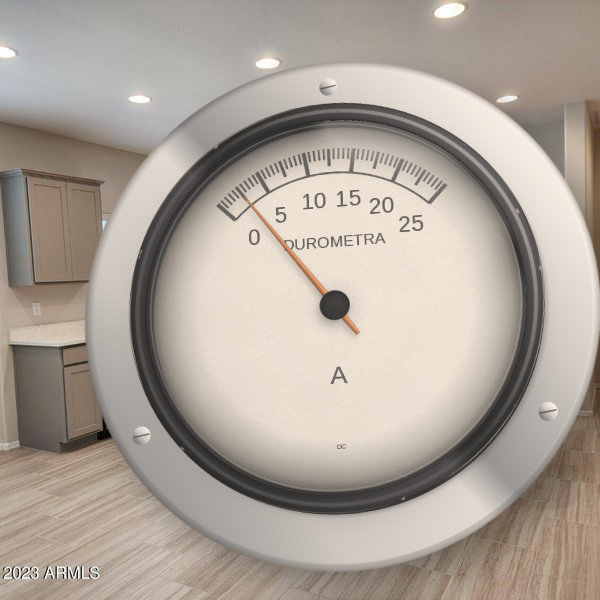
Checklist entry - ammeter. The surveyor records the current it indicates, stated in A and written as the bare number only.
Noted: 2.5
